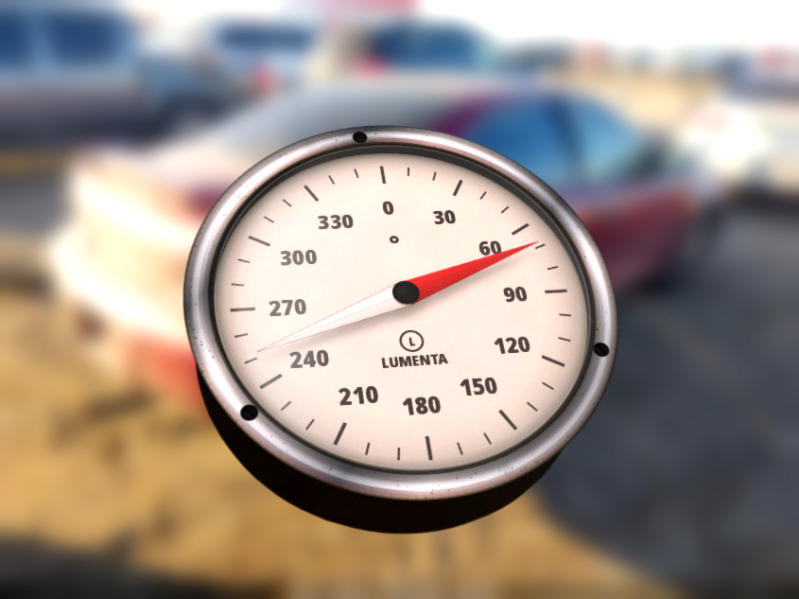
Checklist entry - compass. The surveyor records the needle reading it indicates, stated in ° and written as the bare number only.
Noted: 70
